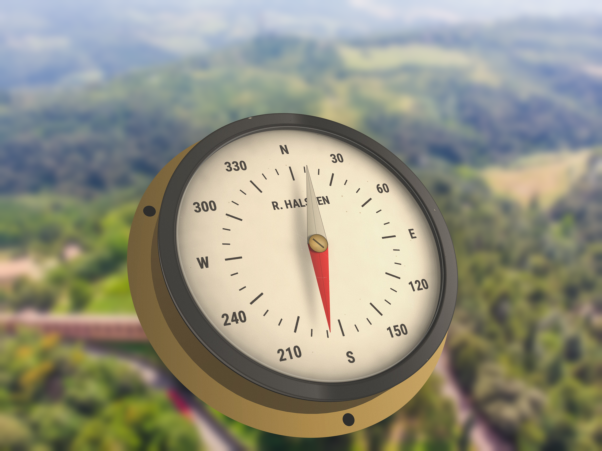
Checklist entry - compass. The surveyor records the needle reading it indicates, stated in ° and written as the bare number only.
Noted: 190
